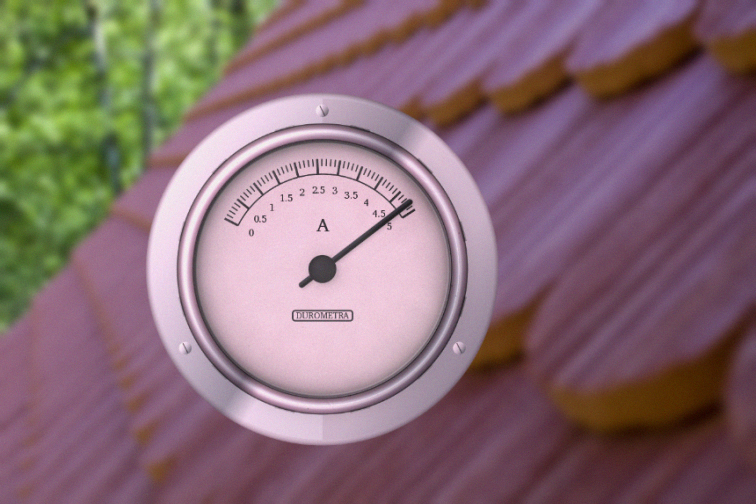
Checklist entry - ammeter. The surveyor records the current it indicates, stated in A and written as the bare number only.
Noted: 4.8
